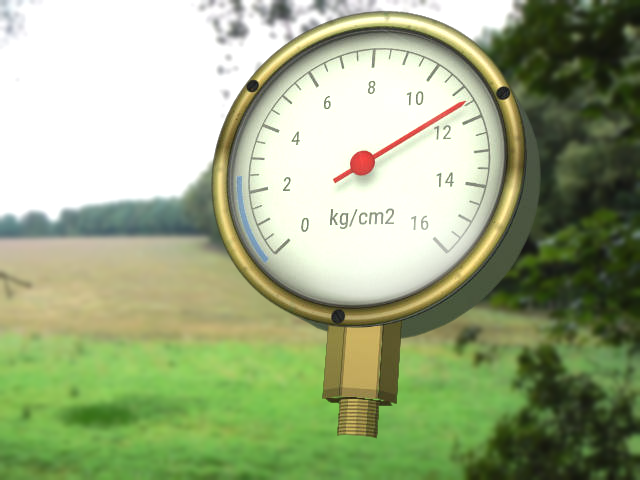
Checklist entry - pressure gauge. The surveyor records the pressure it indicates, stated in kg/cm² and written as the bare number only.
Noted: 11.5
